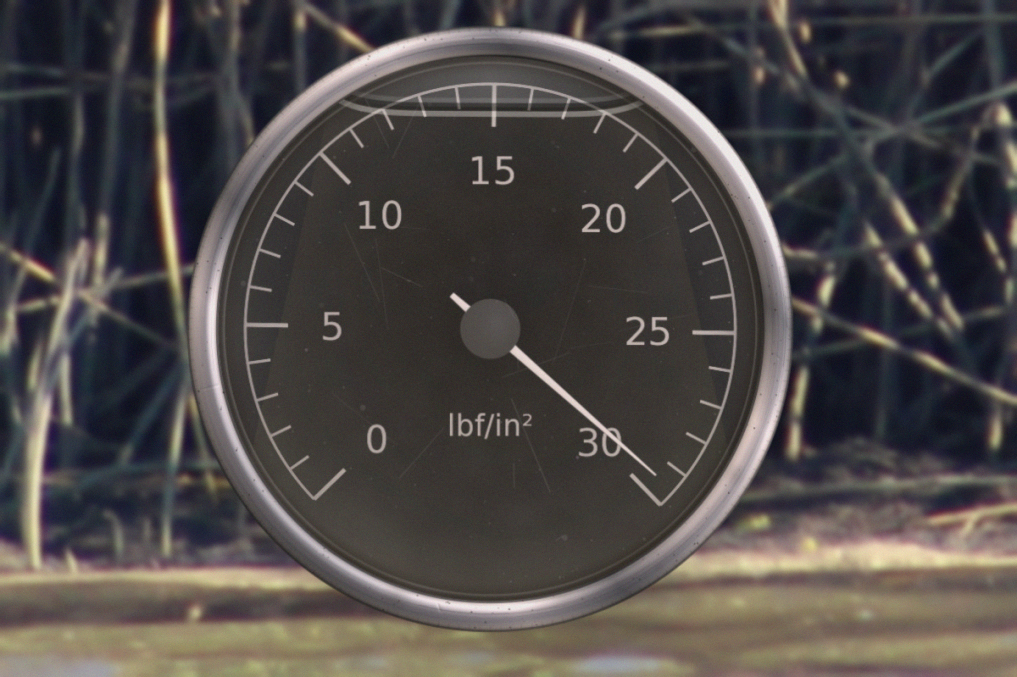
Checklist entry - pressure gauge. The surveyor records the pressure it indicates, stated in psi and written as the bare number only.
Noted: 29.5
